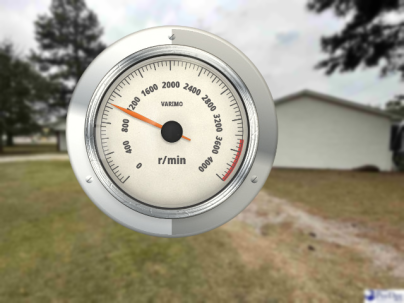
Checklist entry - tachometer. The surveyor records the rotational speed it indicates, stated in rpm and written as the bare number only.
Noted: 1050
